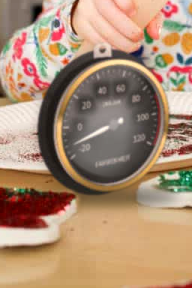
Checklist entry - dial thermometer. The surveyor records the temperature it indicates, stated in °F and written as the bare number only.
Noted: -12
